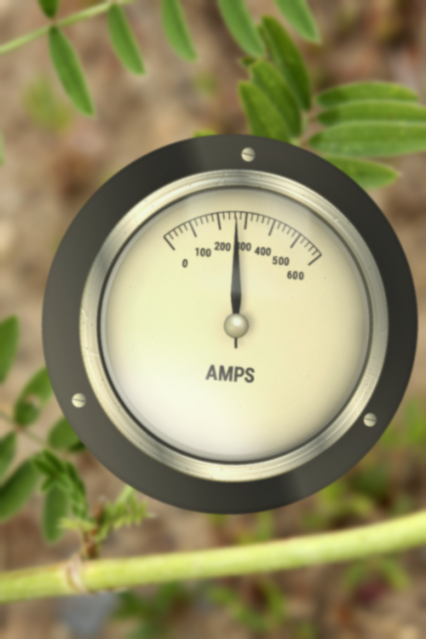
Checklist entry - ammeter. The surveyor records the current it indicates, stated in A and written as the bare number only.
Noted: 260
